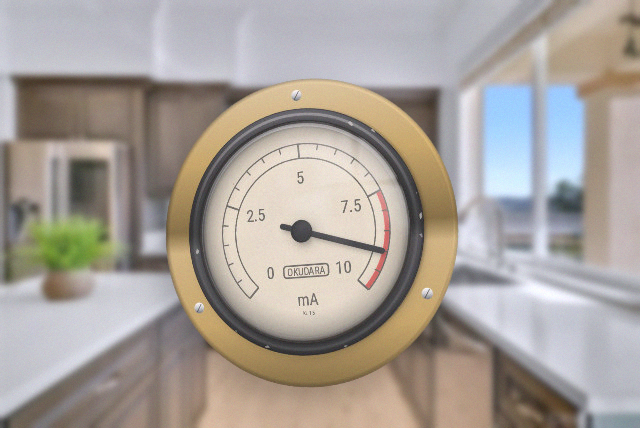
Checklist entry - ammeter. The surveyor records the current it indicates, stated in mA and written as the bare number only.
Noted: 9
